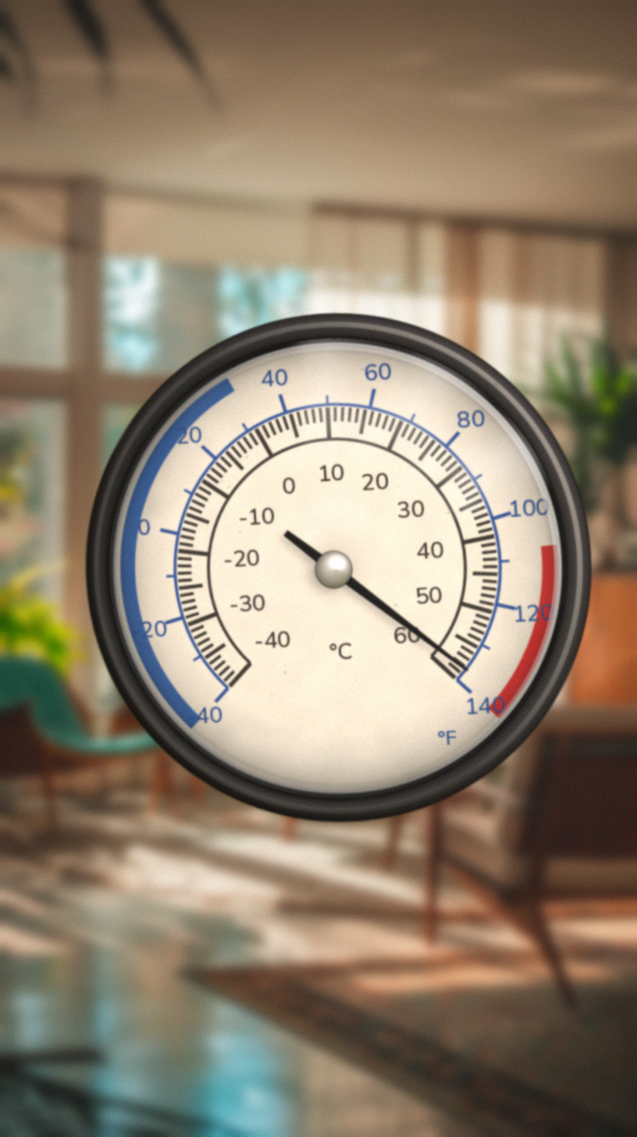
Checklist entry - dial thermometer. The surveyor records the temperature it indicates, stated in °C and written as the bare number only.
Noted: 58
